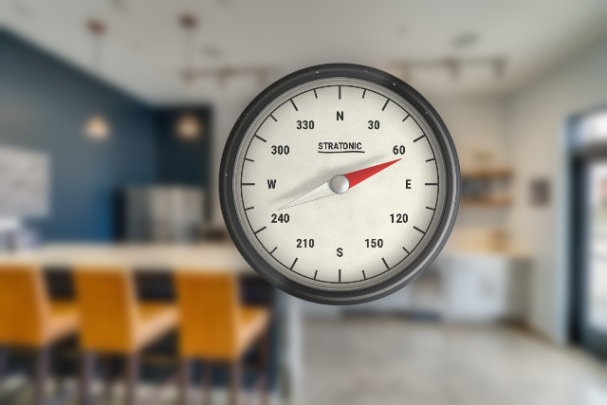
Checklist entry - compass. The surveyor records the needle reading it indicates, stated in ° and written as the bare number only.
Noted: 67.5
